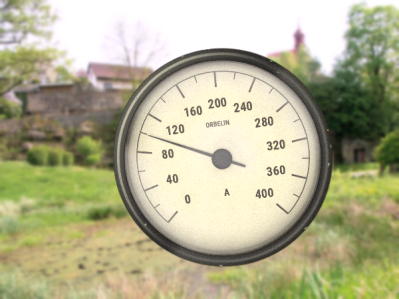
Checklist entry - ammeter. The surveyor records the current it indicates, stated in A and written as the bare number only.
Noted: 100
